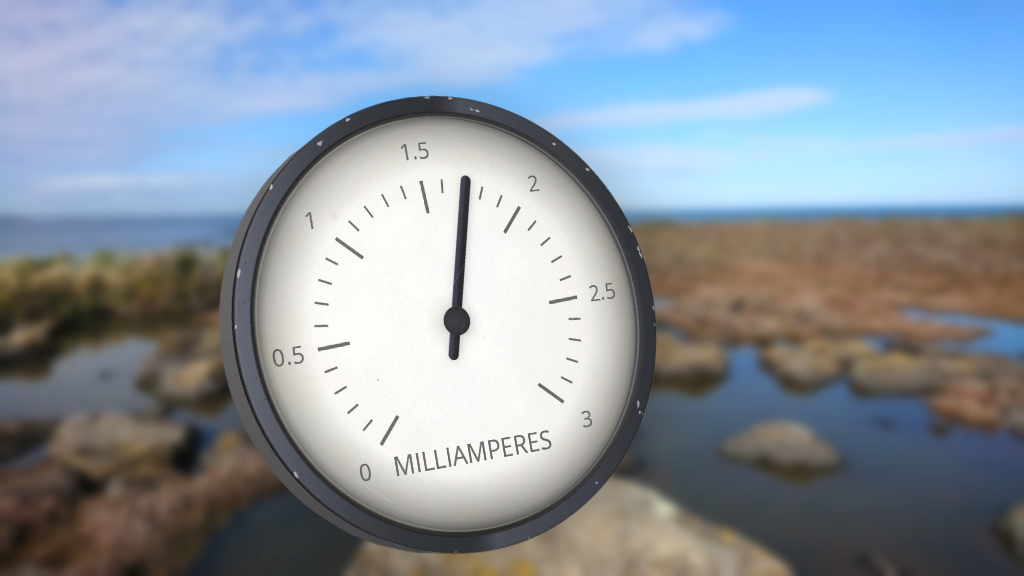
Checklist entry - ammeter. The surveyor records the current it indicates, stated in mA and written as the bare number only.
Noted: 1.7
